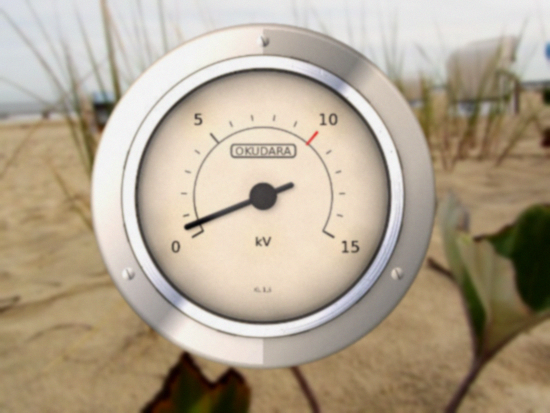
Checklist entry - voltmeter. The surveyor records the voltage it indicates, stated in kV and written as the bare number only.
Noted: 0.5
